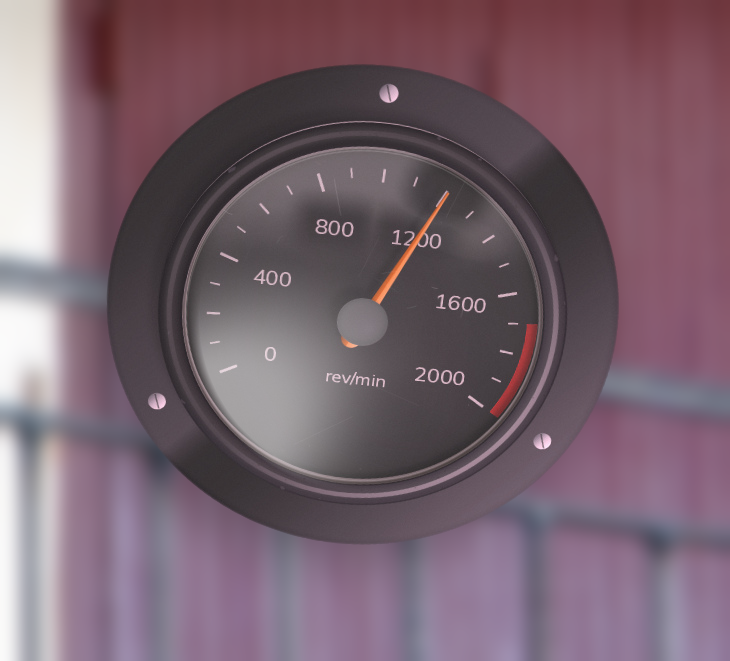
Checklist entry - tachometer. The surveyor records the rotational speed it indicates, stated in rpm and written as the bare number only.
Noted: 1200
